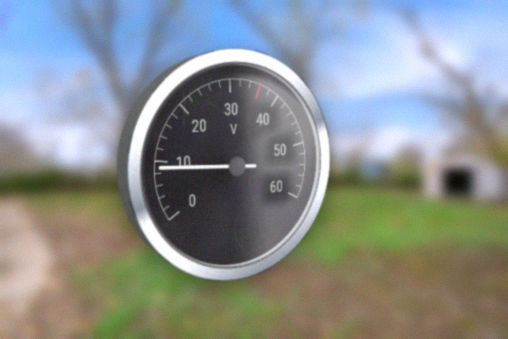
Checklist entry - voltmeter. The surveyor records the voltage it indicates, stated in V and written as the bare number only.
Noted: 9
